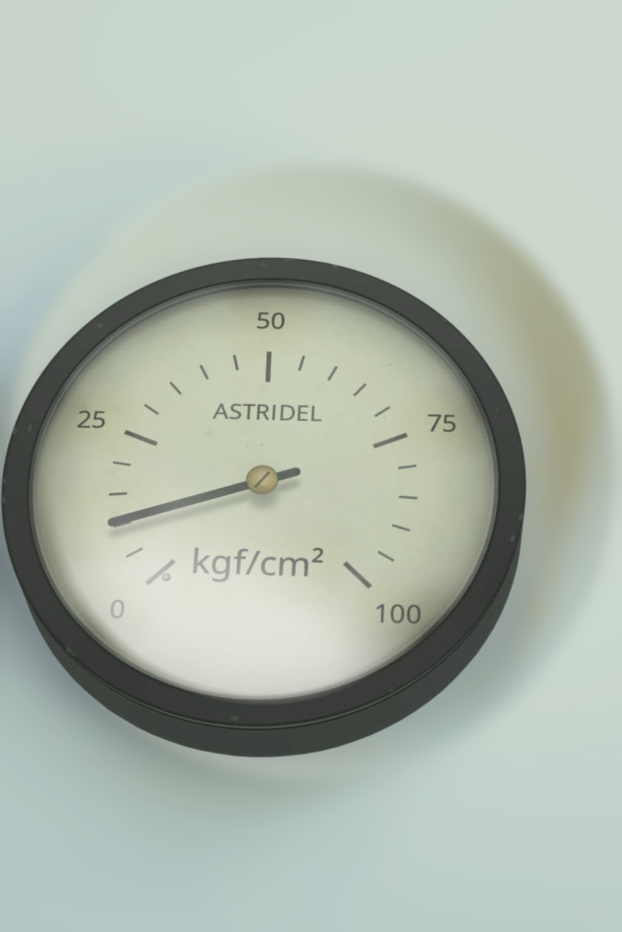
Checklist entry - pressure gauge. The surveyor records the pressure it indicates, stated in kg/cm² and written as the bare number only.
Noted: 10
